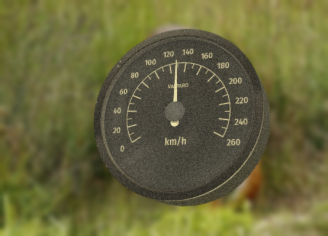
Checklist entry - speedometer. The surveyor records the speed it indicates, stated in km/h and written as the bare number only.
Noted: 130
